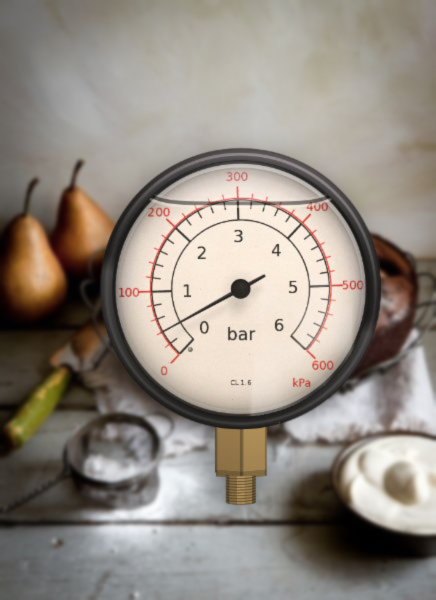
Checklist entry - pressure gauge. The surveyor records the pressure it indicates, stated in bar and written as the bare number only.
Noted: 0.4
